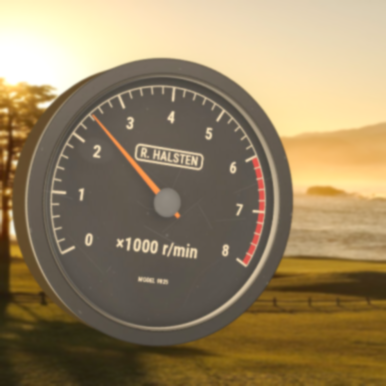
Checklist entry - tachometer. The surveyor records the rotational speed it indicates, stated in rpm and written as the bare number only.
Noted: 2400
